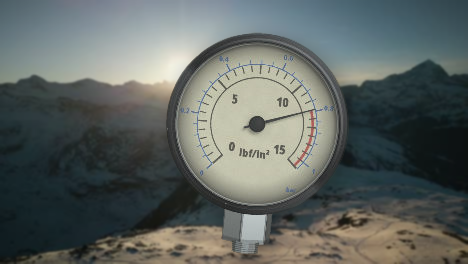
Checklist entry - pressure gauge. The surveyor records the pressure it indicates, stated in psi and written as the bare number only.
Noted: 11.5
